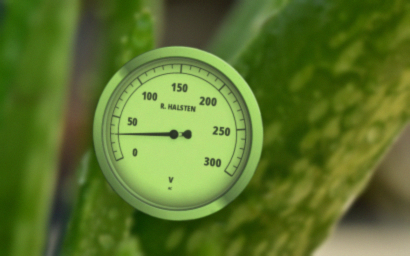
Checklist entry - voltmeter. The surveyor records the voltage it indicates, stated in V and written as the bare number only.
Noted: 30
